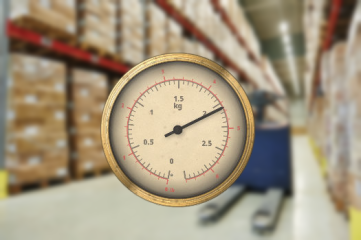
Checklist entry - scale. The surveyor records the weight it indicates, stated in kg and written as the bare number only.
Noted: 2.05
